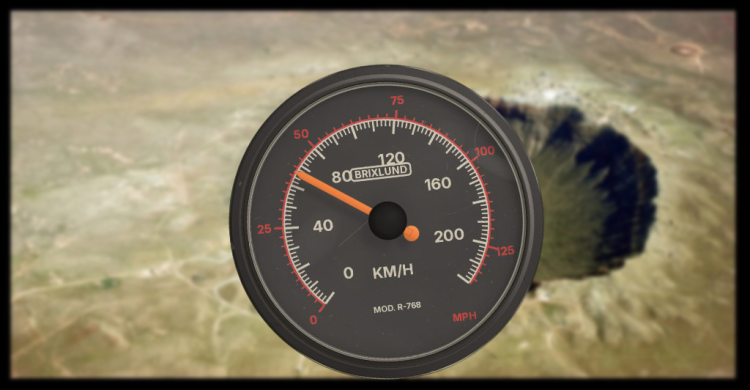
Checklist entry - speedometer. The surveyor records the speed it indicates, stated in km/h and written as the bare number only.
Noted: 66
